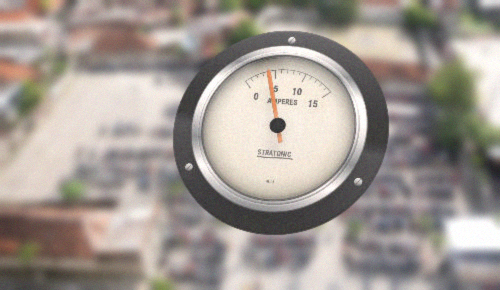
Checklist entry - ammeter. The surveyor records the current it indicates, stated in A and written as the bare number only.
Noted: 4
